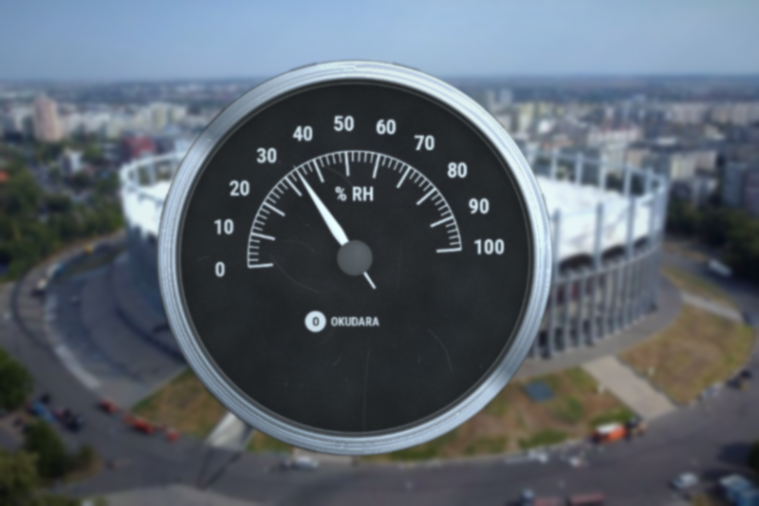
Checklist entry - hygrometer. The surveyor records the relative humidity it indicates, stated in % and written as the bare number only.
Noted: 34
